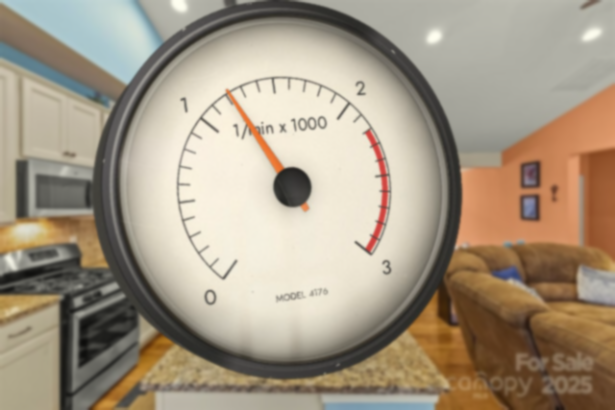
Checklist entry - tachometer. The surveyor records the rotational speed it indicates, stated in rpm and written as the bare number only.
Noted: 1200
